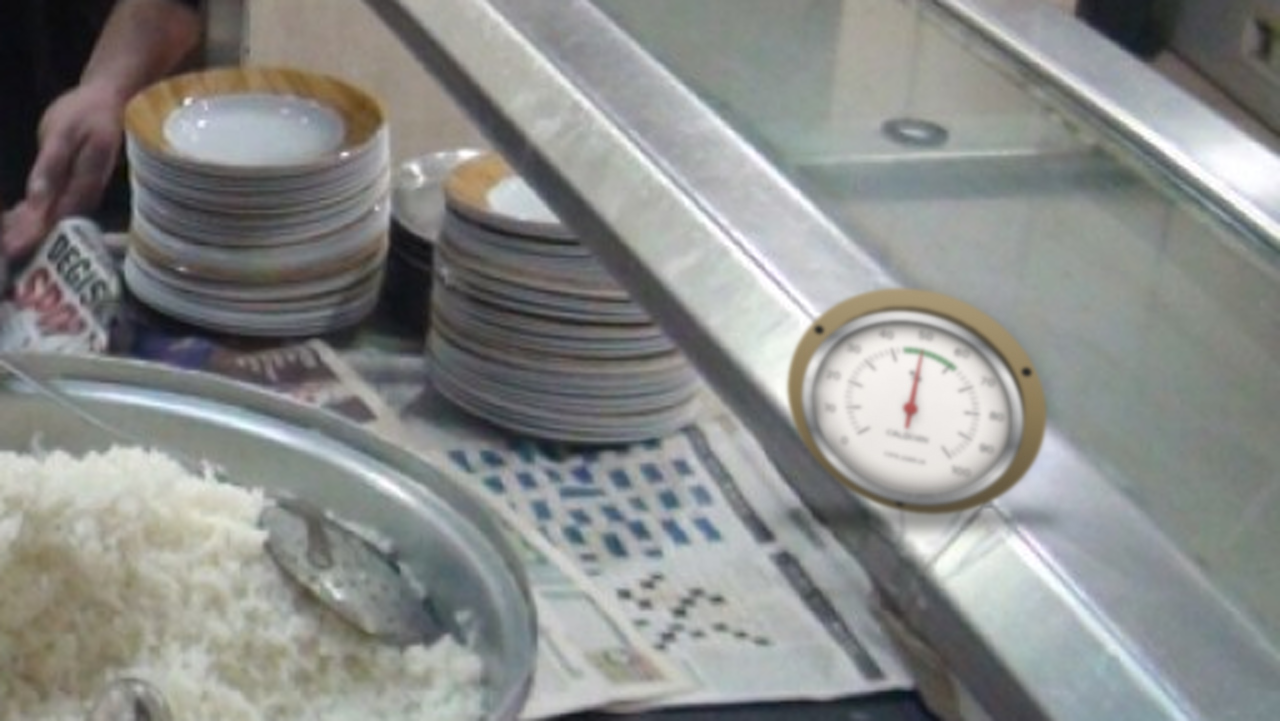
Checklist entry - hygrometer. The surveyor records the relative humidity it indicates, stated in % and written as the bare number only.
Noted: 50
